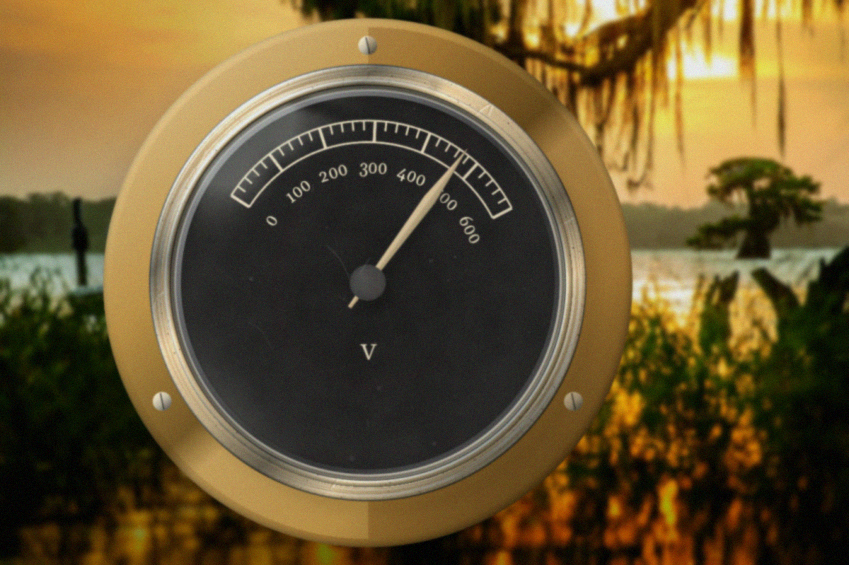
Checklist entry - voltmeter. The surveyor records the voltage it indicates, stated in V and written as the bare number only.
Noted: 470
